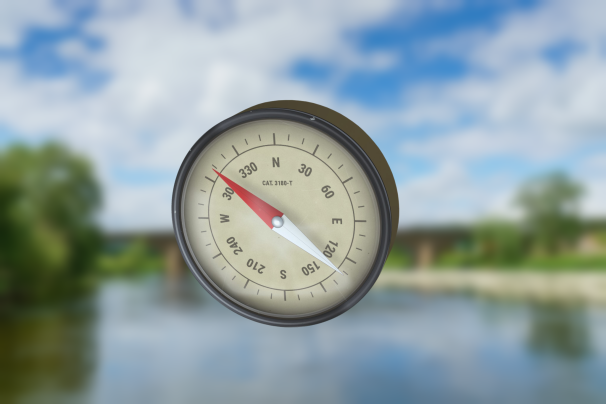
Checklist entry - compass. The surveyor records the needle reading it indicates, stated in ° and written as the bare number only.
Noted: 310
